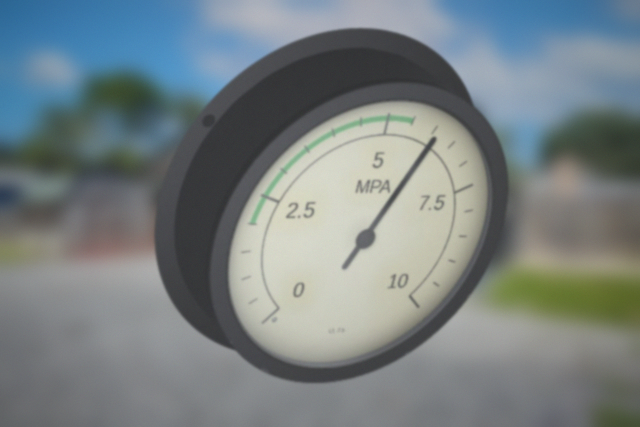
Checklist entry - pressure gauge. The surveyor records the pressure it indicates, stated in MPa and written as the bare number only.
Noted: 6
